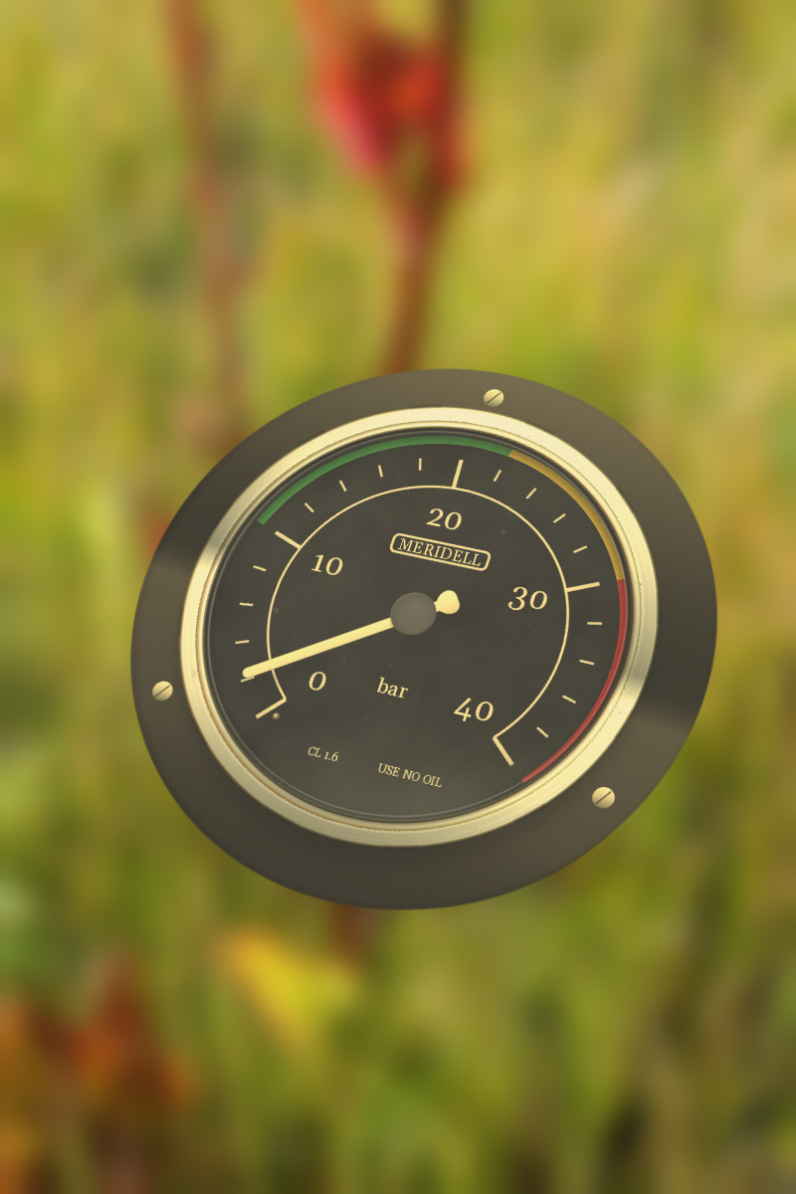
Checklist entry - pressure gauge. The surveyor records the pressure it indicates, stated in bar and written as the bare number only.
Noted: 2
